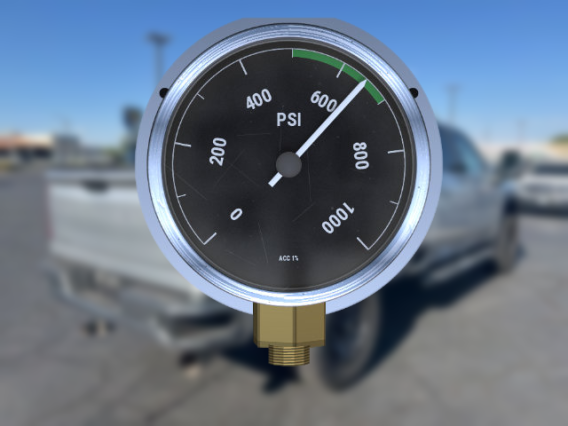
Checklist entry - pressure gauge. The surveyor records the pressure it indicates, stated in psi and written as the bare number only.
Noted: 650
